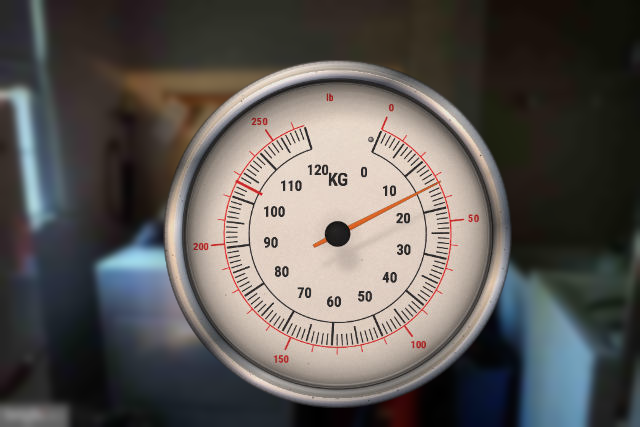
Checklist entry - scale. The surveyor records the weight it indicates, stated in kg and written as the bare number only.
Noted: 15
